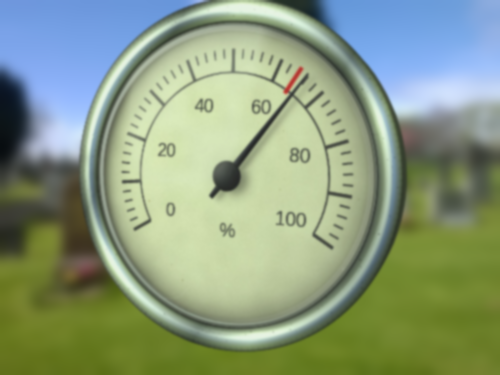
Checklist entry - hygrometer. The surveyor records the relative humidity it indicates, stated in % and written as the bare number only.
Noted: 66
